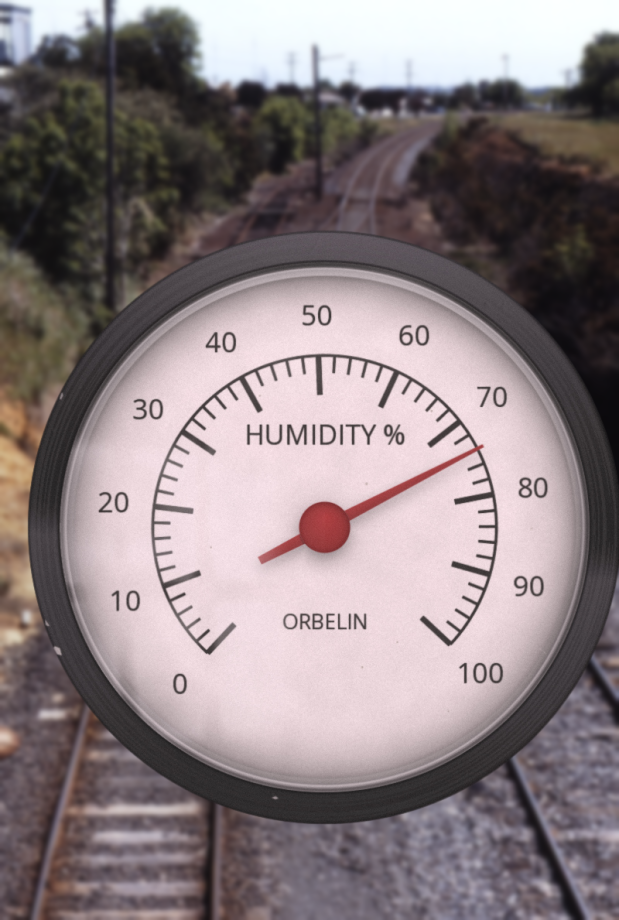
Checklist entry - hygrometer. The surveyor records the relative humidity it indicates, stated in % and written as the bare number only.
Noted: 74
